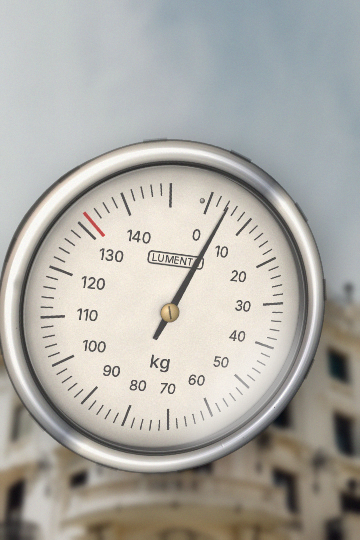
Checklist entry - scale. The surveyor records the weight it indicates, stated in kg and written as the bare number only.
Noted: 4
